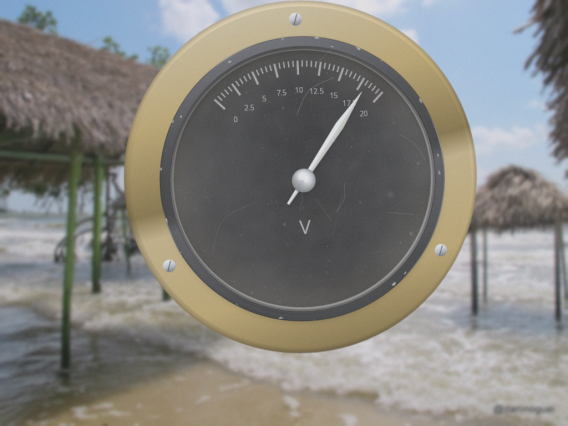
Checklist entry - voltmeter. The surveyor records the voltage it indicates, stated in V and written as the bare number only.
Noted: 18
